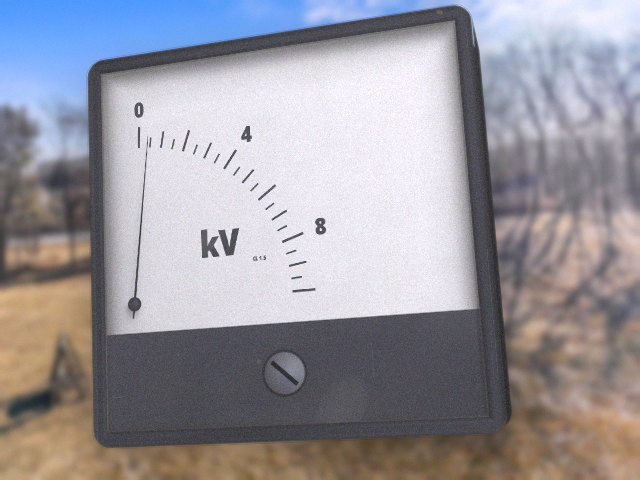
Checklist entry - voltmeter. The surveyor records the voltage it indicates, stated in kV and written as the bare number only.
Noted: 0.5
